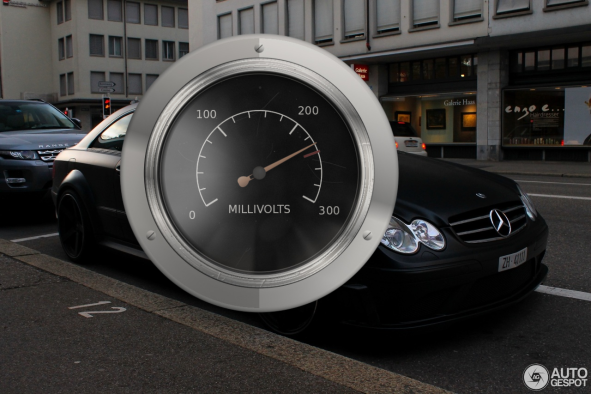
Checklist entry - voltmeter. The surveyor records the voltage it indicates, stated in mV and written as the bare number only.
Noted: 230
